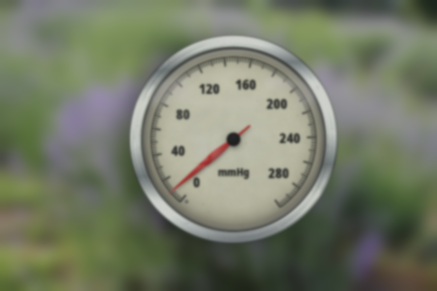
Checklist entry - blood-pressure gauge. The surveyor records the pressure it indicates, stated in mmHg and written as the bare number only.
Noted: 10
